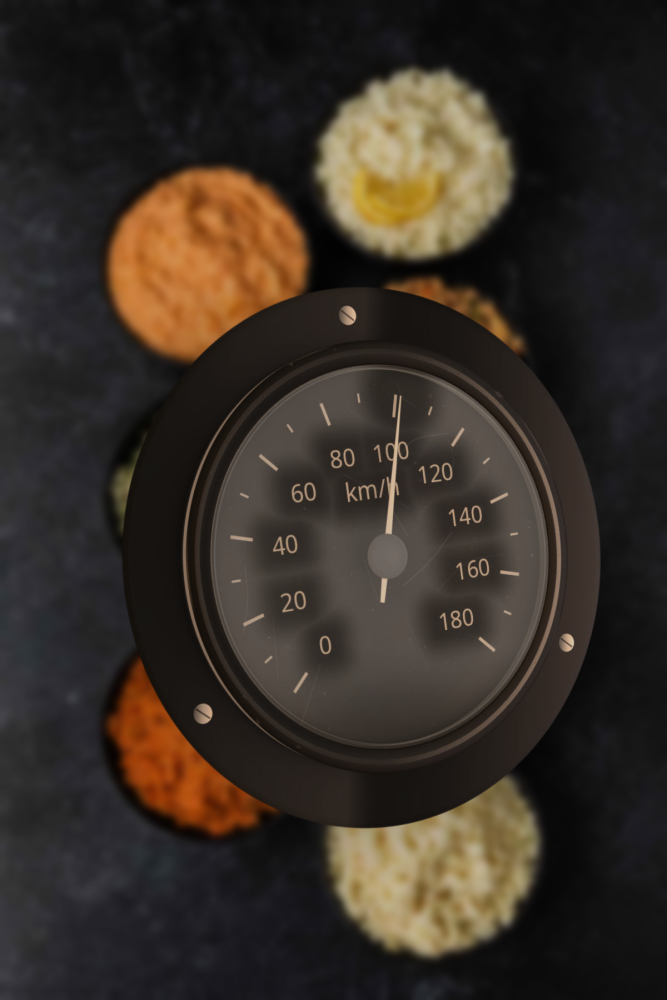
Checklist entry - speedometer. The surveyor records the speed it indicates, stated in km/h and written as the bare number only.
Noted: 100
